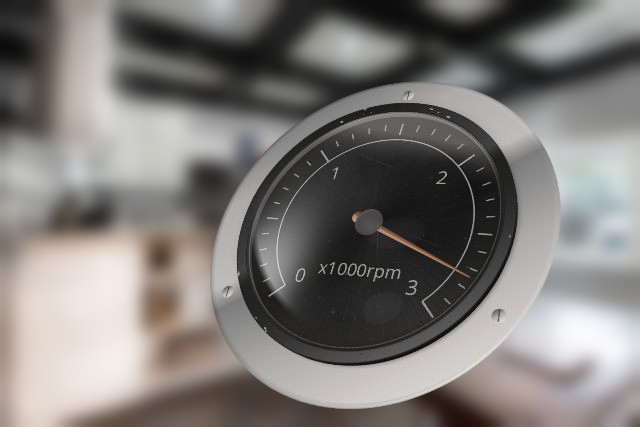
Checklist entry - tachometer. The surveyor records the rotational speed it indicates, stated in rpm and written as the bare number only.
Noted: 2750
